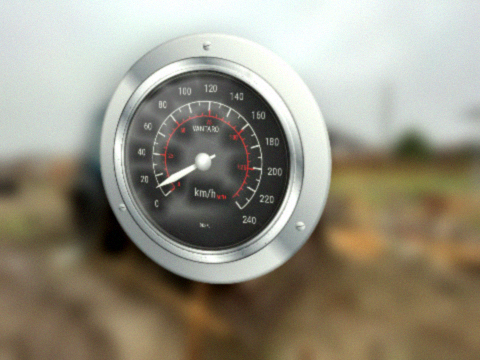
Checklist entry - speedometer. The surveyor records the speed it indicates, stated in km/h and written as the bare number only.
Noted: 10
